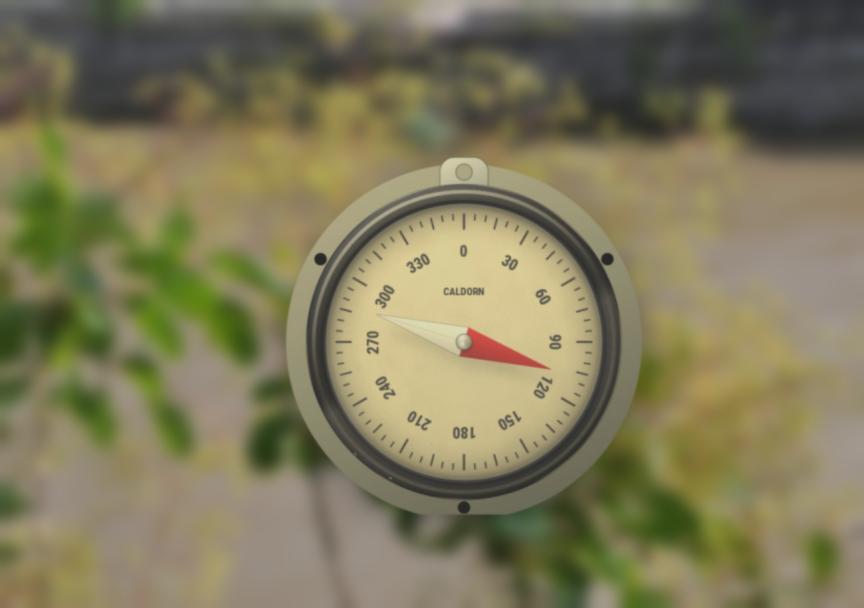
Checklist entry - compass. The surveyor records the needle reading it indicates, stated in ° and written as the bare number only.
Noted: 107.5
